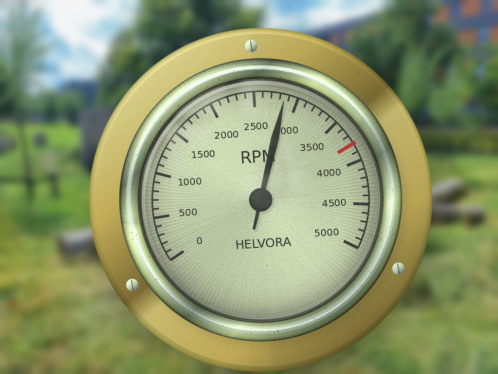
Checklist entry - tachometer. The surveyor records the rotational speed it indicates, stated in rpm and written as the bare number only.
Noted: 2850
